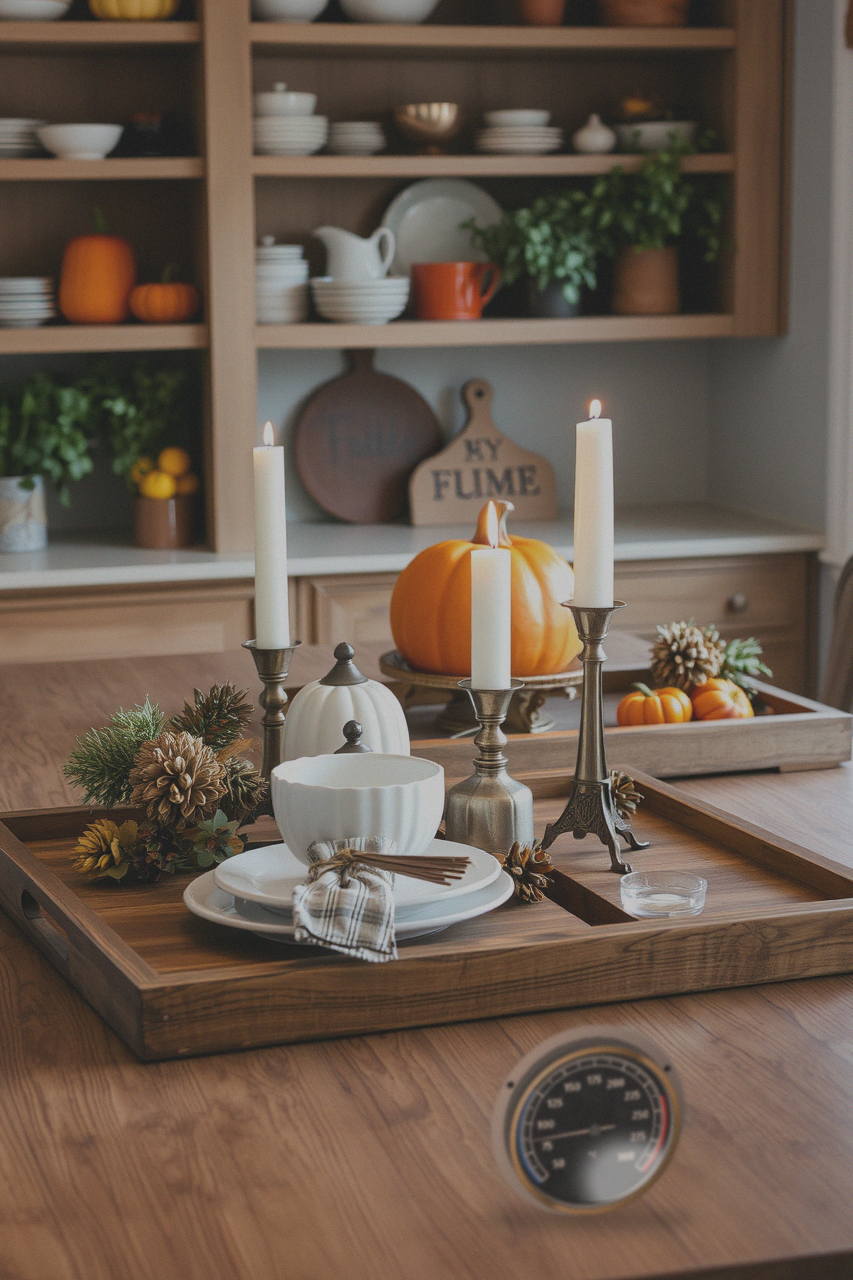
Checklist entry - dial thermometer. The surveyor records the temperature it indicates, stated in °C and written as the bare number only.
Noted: 87.5
